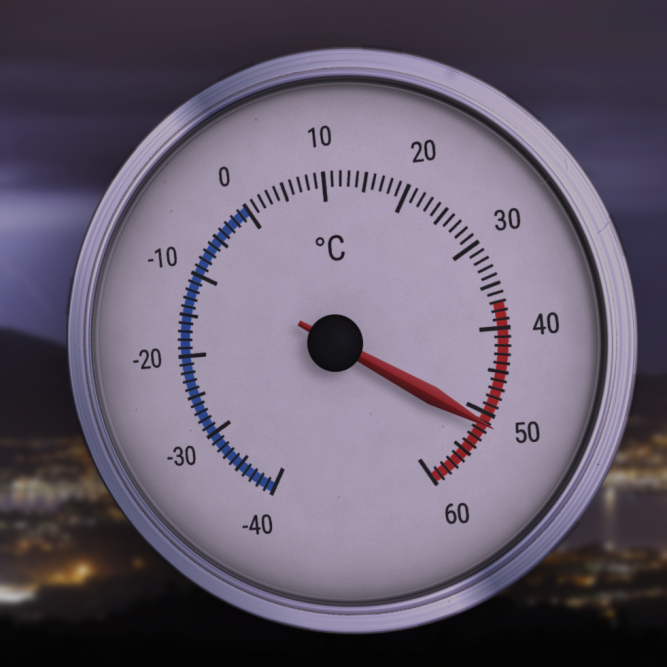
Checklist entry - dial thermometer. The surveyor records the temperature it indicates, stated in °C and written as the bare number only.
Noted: 51
